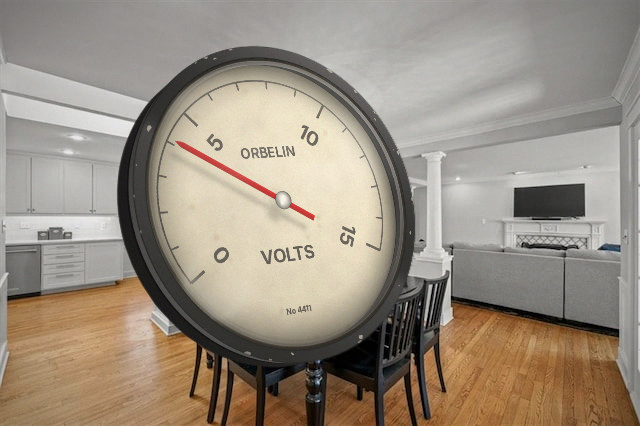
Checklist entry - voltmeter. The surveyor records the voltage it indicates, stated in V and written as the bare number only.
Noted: 4
